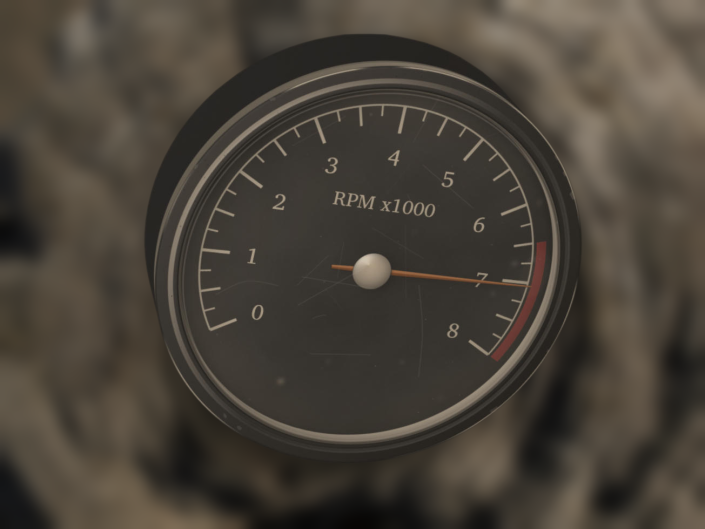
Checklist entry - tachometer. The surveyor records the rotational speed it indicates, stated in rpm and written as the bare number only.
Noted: 7000
